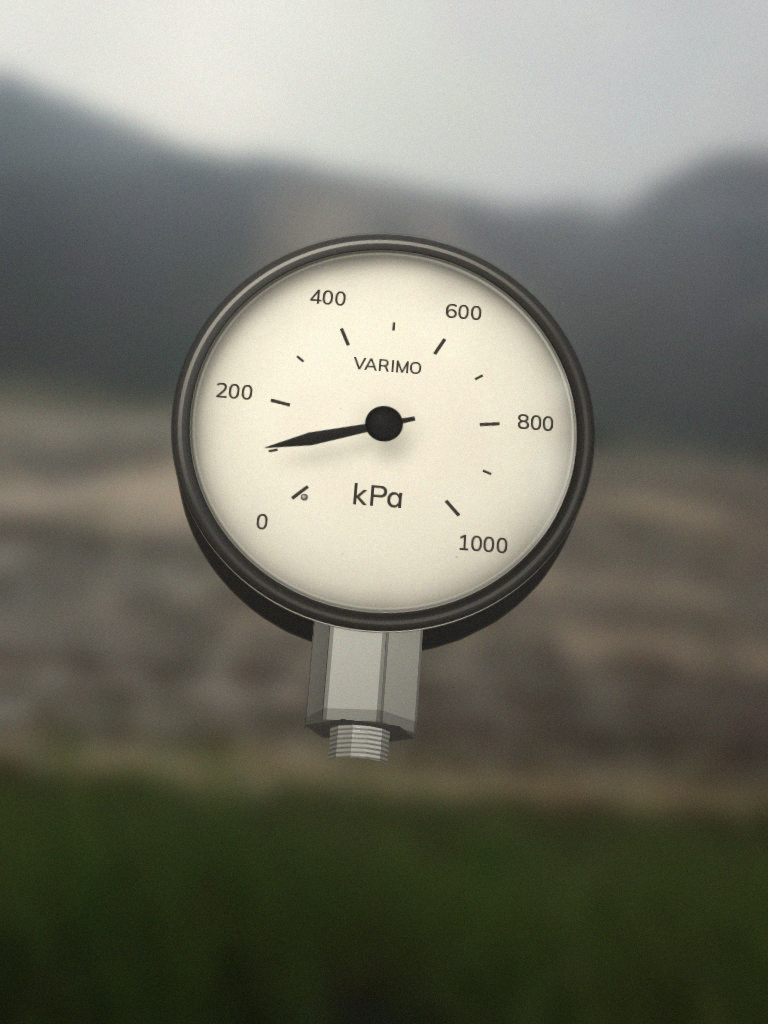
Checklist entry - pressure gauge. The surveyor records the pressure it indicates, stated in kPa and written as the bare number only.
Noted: 100
